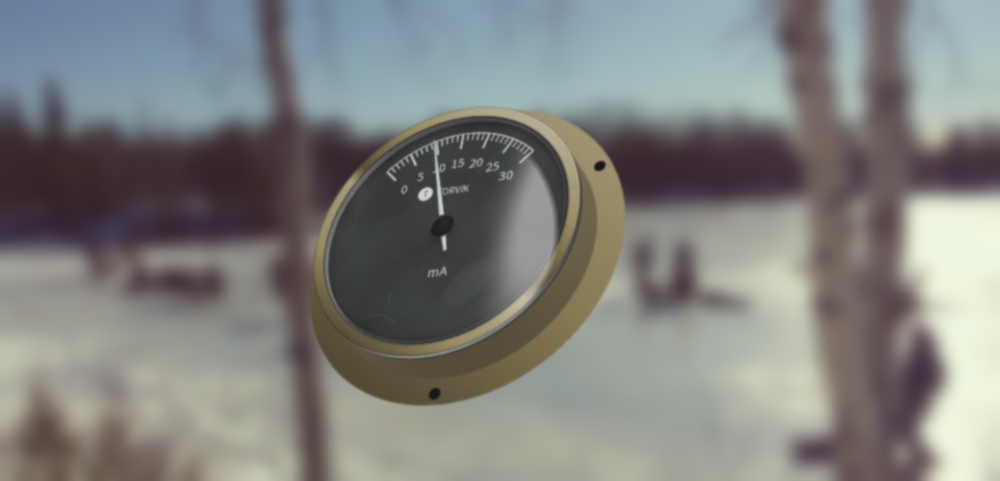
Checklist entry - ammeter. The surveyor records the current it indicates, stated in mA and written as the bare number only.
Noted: 10
